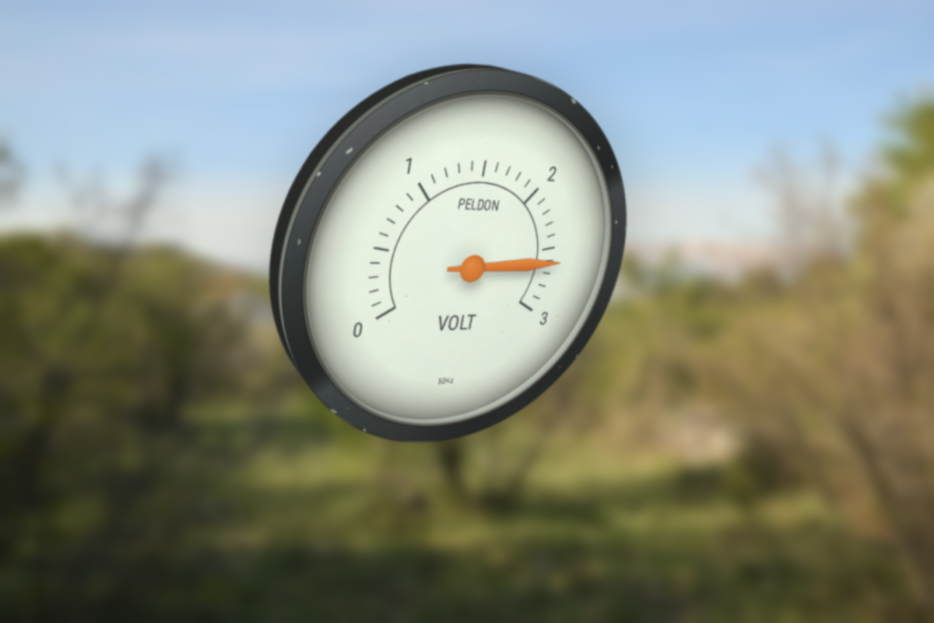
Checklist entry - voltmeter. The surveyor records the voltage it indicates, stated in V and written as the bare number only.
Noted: 2.6
